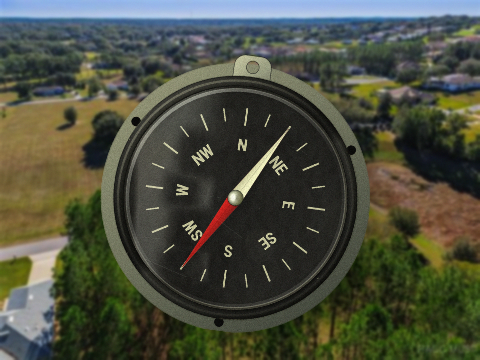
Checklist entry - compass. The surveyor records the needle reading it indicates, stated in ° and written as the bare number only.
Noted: 210
